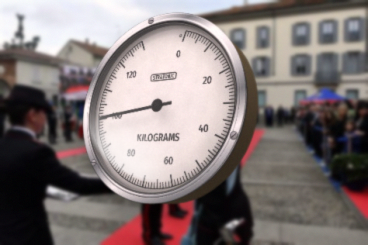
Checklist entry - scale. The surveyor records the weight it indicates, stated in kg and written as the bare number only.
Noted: 100
